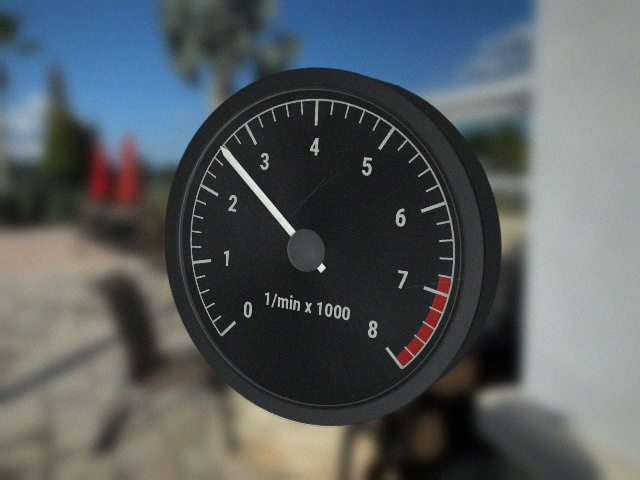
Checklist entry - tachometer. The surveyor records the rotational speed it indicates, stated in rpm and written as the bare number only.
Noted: 2600
